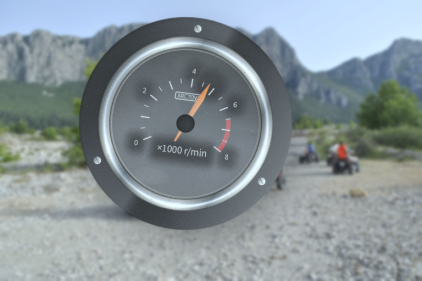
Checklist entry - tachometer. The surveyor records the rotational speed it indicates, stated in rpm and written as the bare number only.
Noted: 4750
